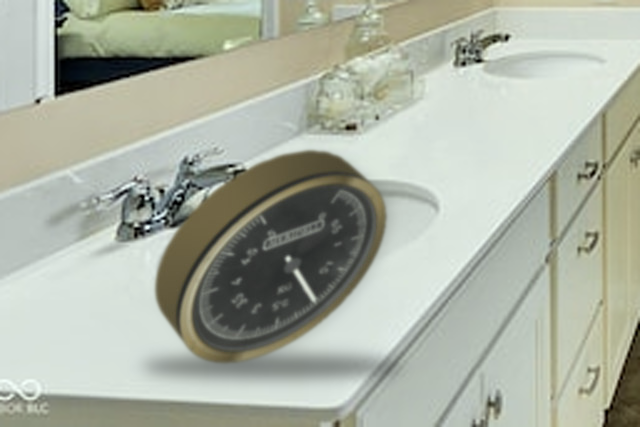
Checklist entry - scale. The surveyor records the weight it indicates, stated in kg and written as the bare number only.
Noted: 2
